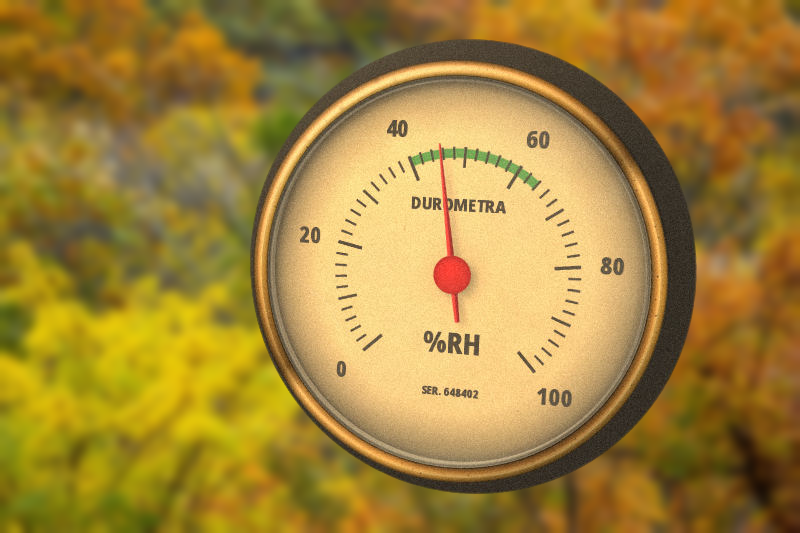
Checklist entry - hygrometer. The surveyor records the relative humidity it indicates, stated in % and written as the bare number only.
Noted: 46
